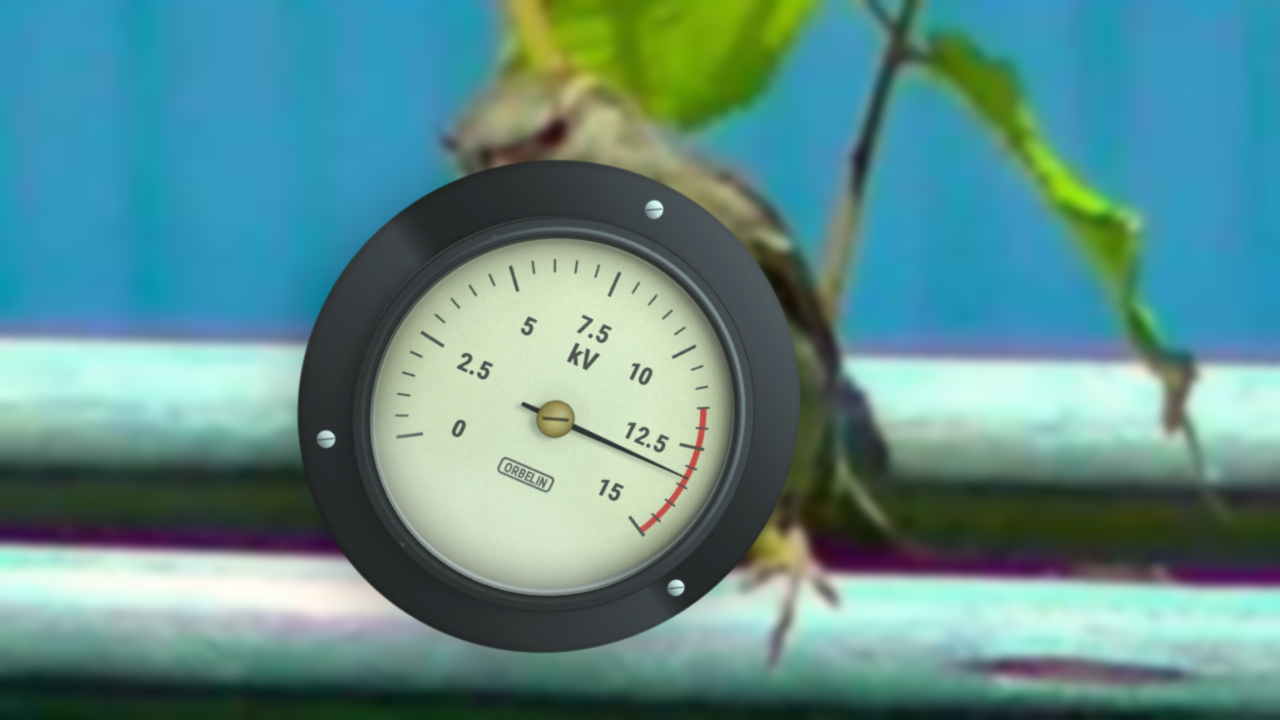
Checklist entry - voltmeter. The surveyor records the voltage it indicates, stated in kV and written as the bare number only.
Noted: 13.25
